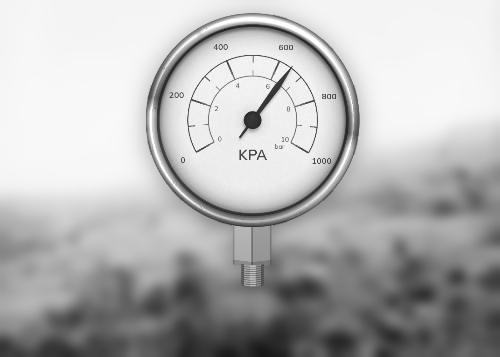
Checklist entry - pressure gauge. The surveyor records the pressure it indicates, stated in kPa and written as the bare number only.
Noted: 650
